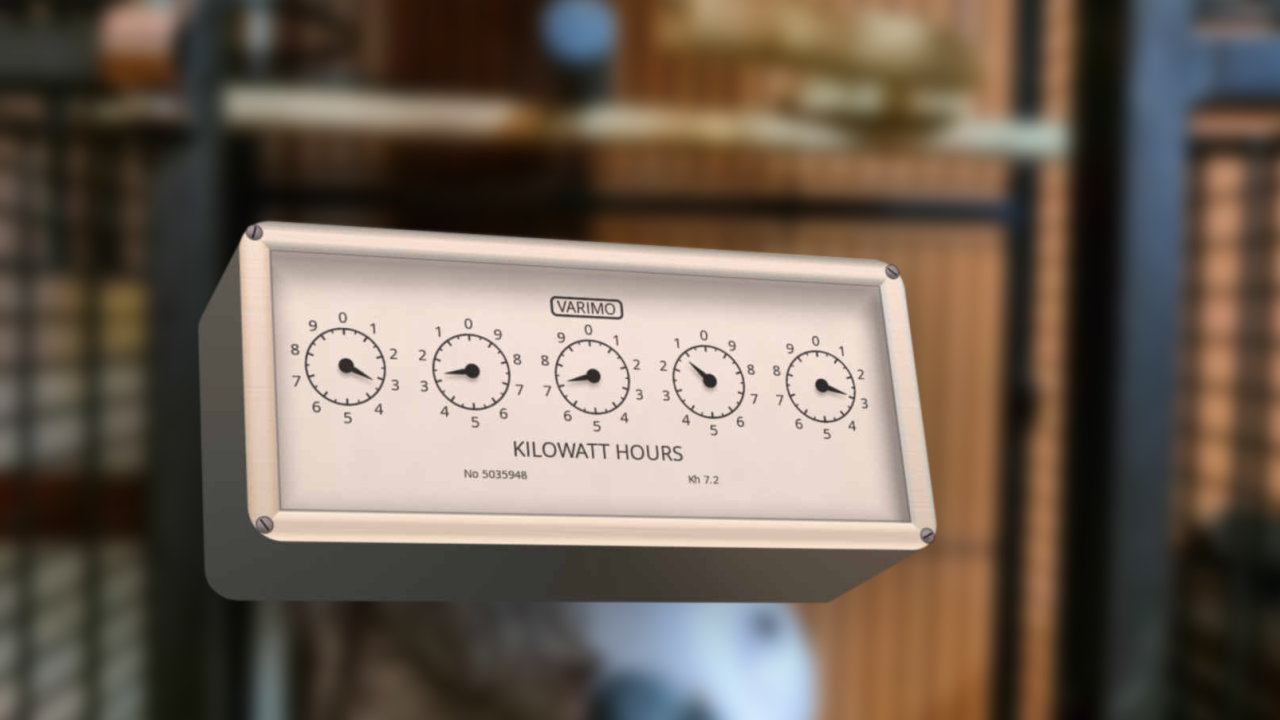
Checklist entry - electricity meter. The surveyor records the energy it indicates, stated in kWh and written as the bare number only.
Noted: 32713
